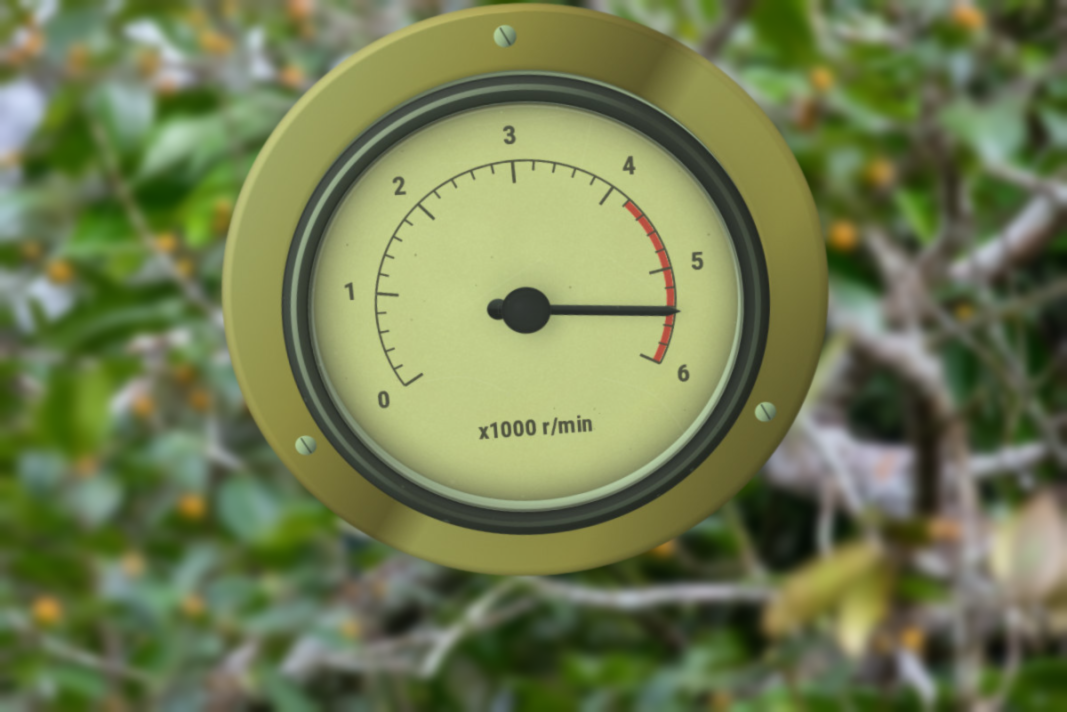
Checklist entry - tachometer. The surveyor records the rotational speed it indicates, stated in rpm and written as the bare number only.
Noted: 5400
